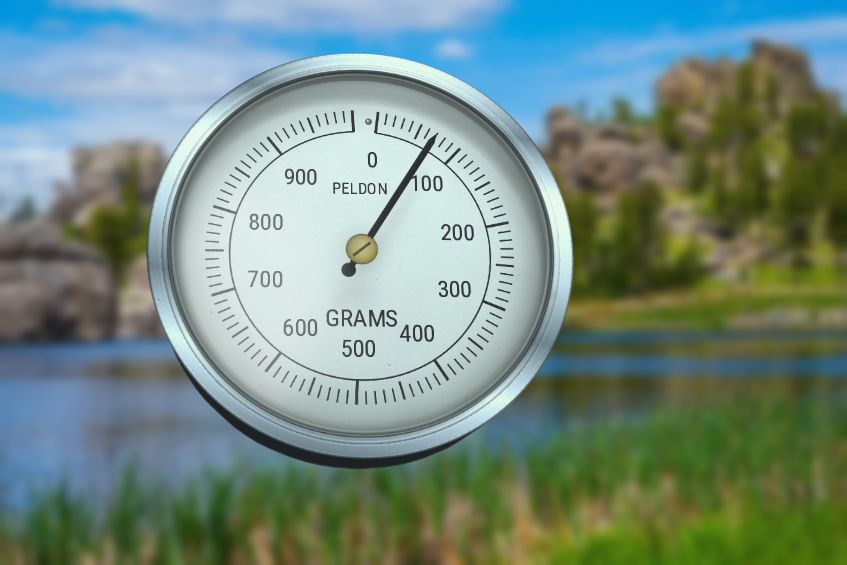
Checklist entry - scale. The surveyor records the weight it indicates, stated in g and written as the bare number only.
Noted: 70
